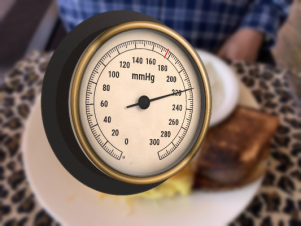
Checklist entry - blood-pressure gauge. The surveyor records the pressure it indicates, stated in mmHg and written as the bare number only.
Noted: 220
